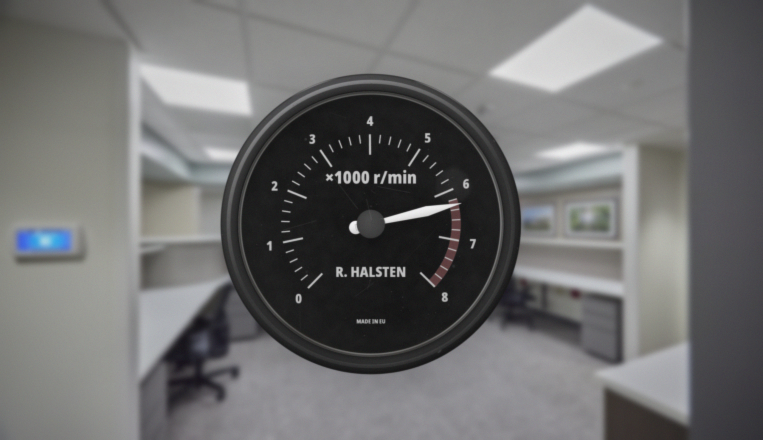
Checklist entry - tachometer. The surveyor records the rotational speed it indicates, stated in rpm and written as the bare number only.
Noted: 6300
